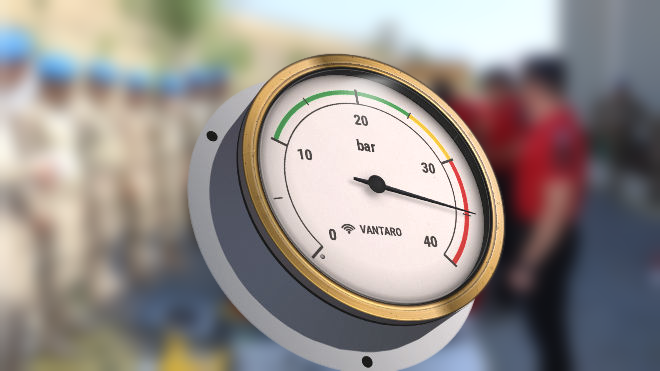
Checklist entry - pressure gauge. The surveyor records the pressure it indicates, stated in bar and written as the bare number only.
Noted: 35
